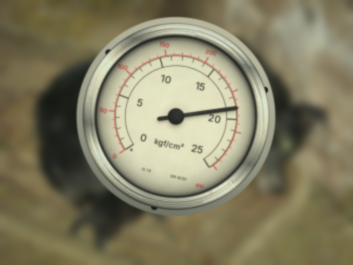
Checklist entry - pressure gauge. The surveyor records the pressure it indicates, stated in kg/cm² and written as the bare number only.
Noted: 19
